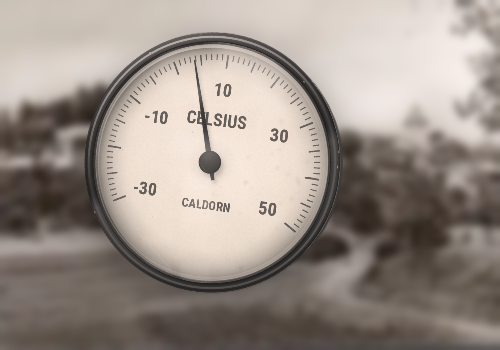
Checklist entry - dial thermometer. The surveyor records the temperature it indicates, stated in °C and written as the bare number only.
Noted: 4
